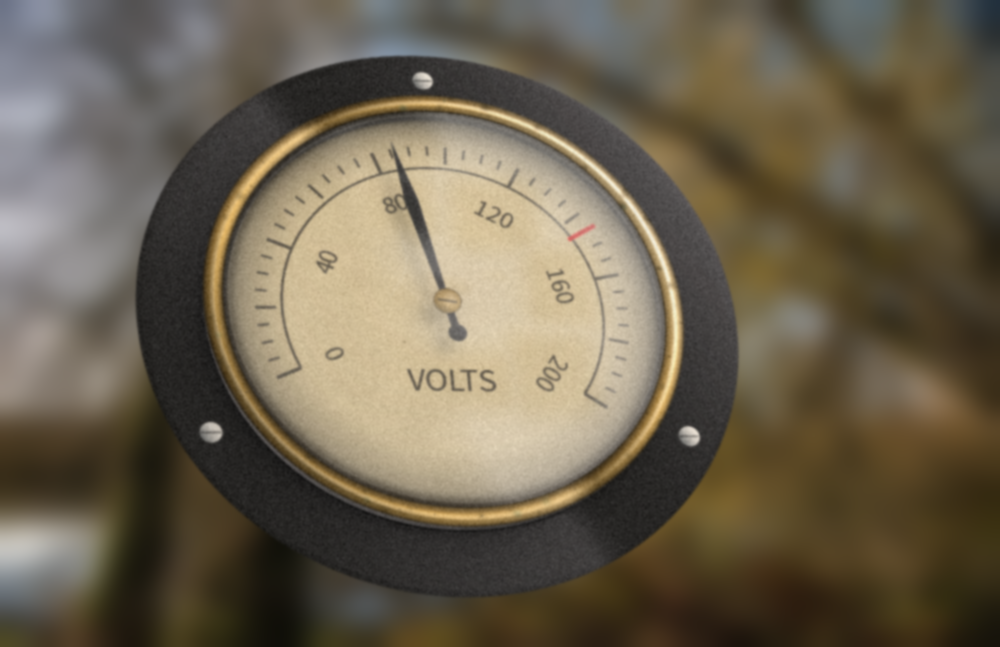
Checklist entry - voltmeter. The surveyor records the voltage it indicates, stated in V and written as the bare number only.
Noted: 85
